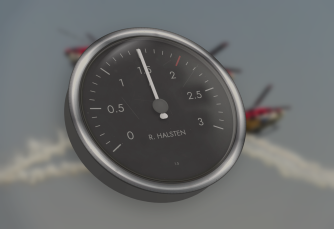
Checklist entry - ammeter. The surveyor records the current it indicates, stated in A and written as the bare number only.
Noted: 1.5
